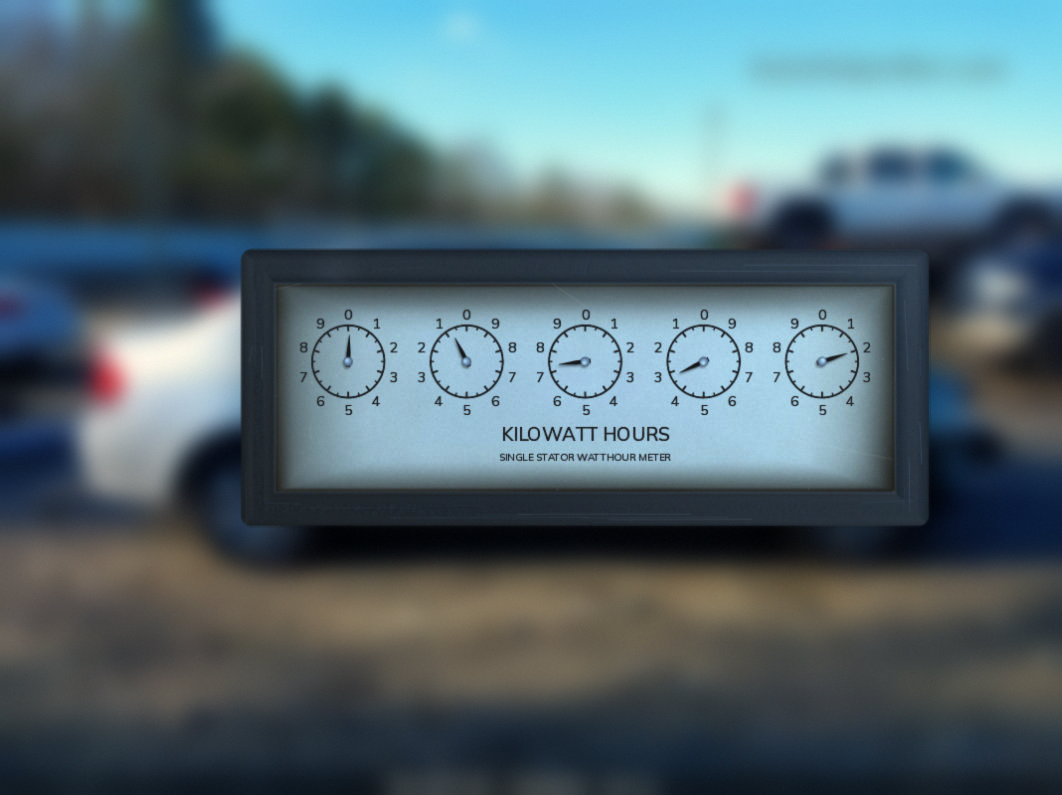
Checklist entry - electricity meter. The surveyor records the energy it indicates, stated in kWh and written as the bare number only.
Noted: 732
